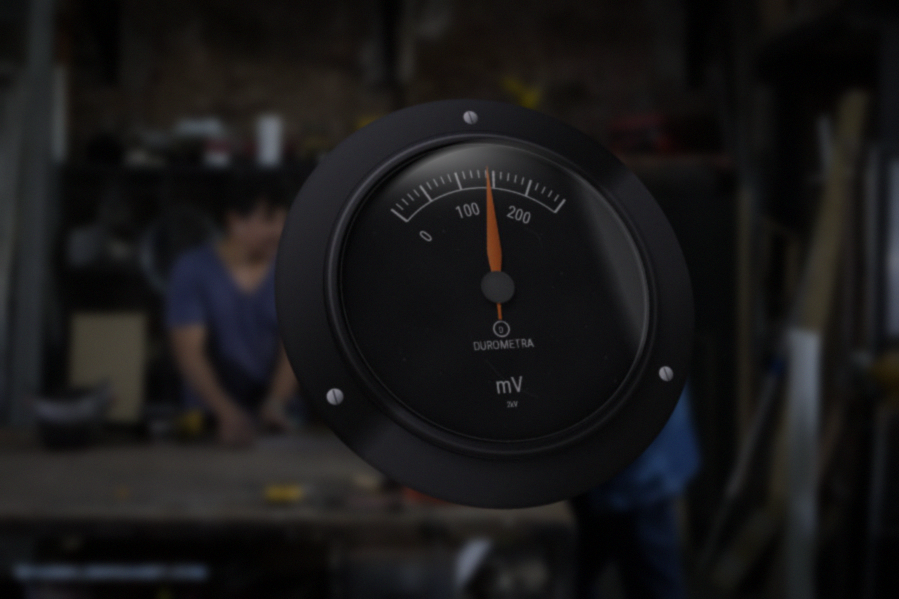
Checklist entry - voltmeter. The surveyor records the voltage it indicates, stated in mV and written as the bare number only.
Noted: 140
